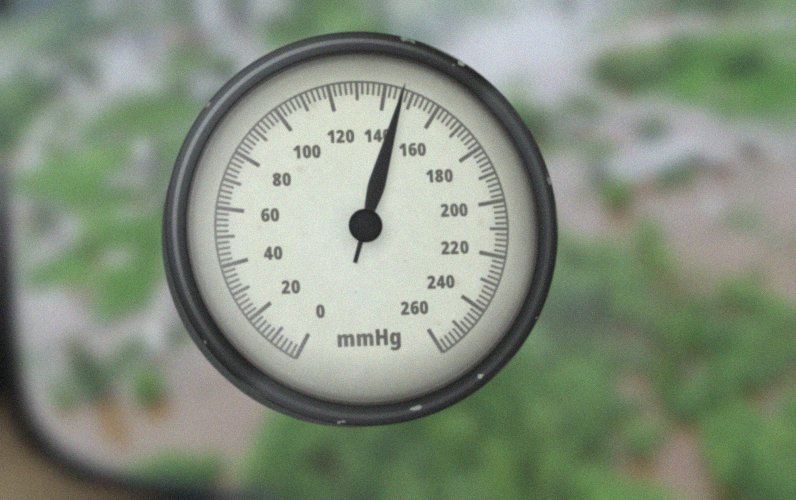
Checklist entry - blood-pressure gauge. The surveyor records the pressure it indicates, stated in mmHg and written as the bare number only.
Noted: 146
